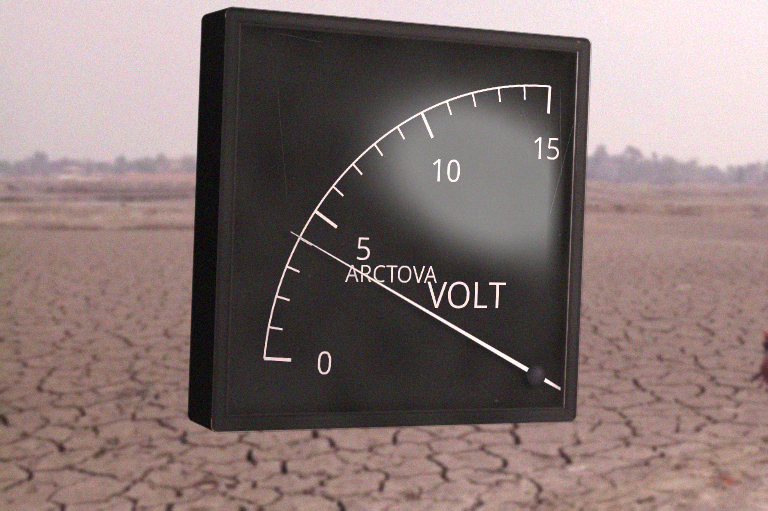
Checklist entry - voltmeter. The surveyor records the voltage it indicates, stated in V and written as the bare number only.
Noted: 4
